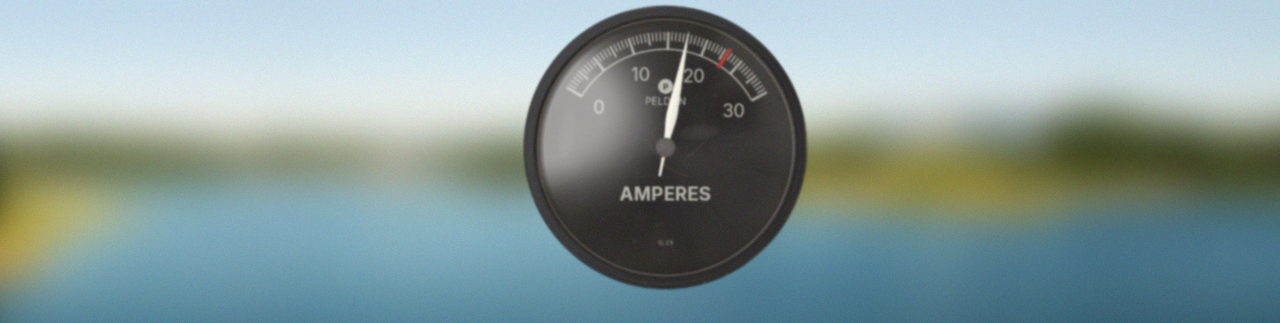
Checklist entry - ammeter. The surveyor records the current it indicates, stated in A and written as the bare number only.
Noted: 17.5
